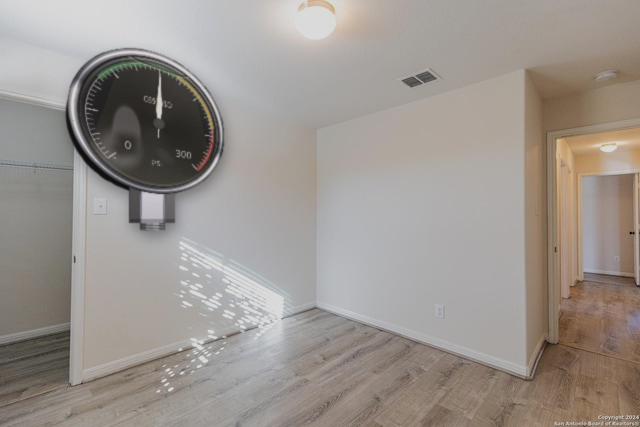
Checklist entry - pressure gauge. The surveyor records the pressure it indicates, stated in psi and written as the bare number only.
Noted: 150
